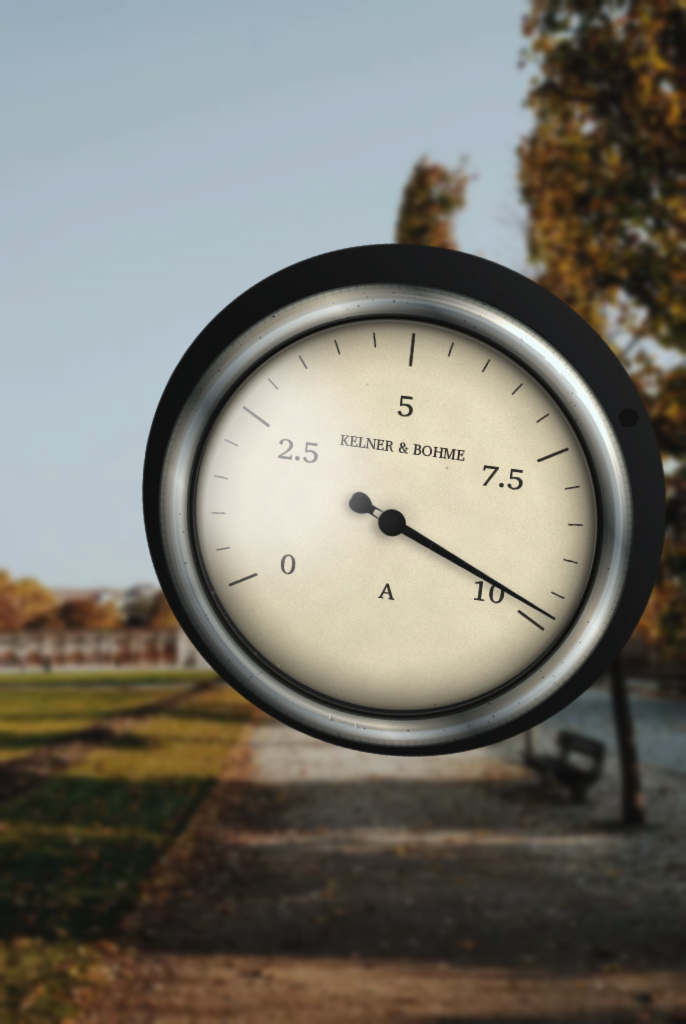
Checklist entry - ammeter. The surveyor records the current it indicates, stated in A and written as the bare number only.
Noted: 9.75
